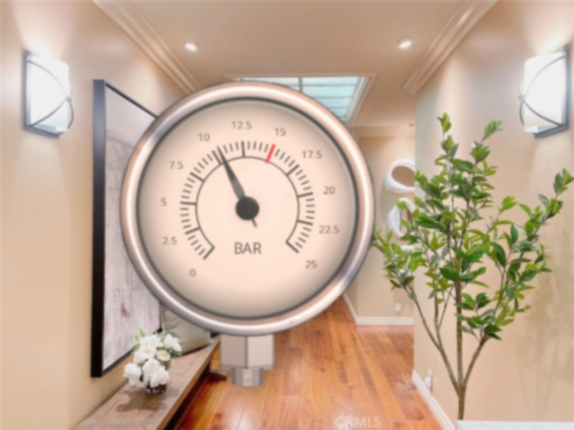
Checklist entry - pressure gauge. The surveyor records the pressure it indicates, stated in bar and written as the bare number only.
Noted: 10.5
